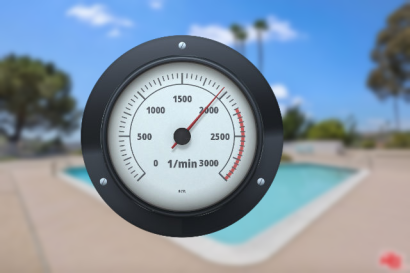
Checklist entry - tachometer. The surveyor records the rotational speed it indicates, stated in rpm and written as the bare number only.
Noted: 1950
